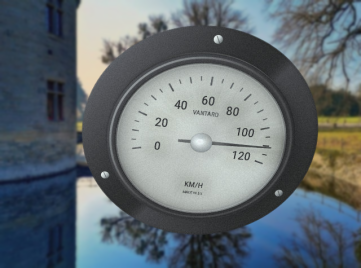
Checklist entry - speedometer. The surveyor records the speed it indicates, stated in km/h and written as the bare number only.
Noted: 110
